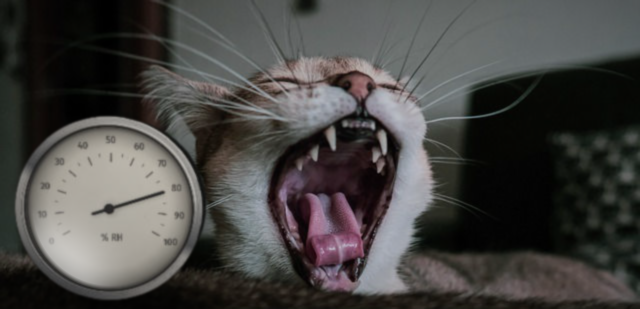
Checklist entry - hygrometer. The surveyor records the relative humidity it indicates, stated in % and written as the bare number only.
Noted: 80
